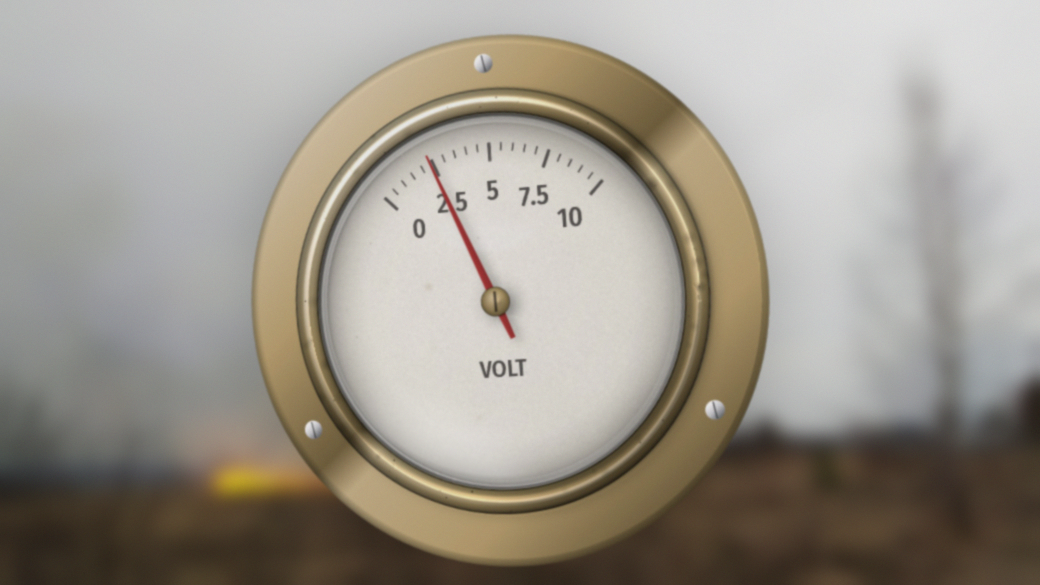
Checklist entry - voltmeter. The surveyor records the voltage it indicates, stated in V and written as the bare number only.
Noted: 2.5
